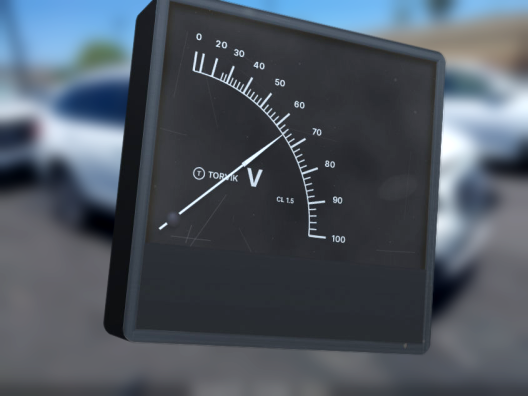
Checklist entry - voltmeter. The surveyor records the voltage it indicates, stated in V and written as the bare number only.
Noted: 64
